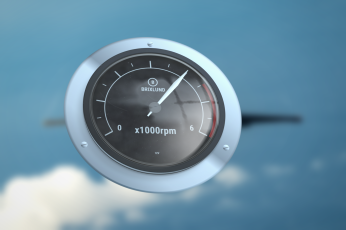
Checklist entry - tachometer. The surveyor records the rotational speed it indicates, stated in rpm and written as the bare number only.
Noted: 4000
